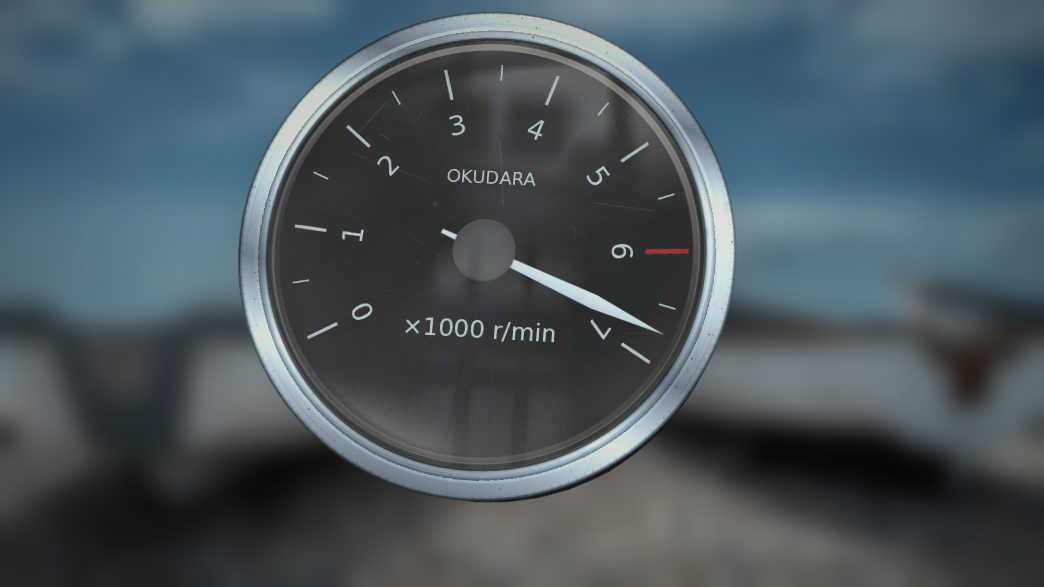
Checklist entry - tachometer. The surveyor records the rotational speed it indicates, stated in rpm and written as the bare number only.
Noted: 6750
